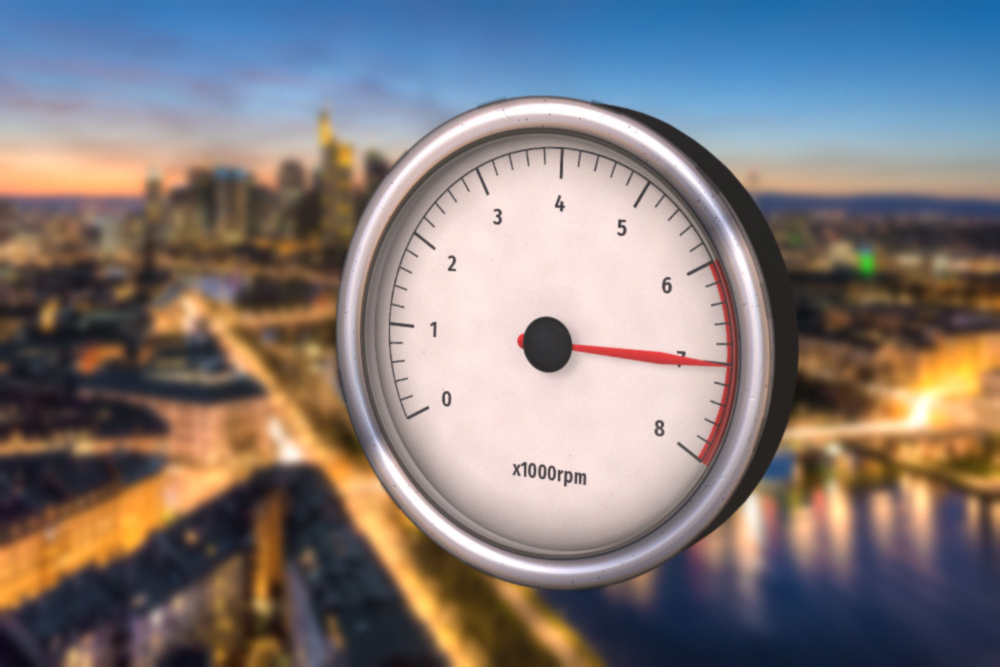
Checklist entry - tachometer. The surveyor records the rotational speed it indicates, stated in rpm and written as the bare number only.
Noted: 7000
